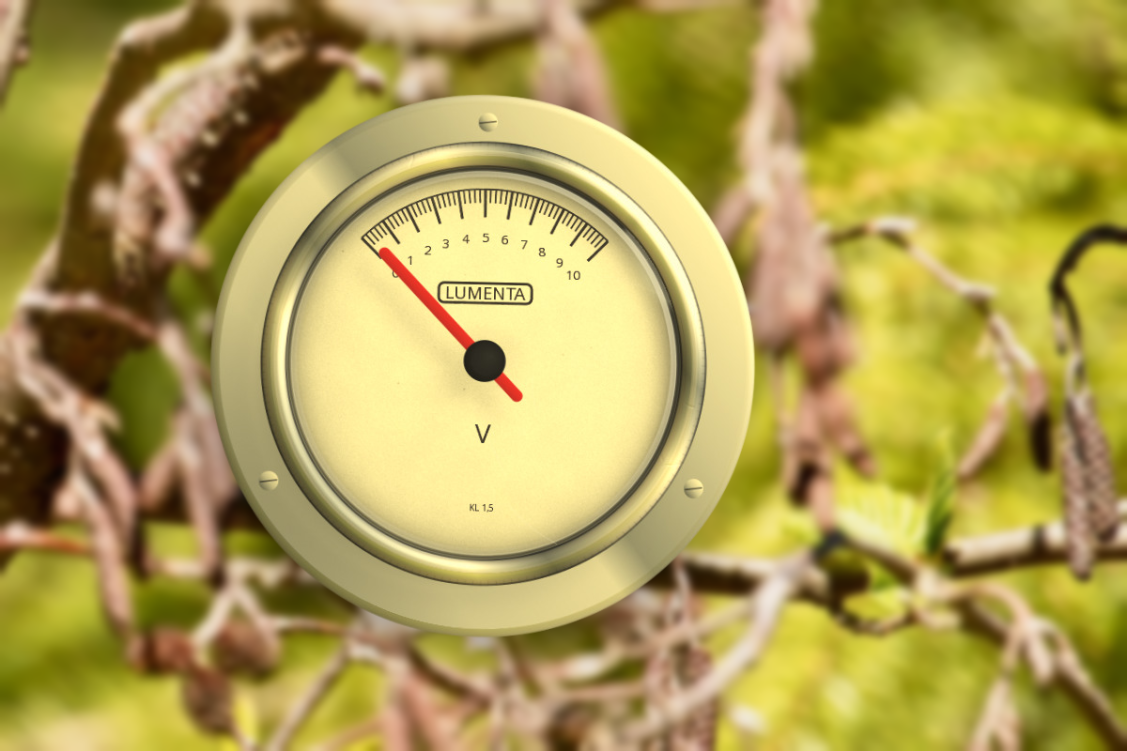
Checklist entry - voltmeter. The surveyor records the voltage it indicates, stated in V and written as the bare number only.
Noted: 0.2
